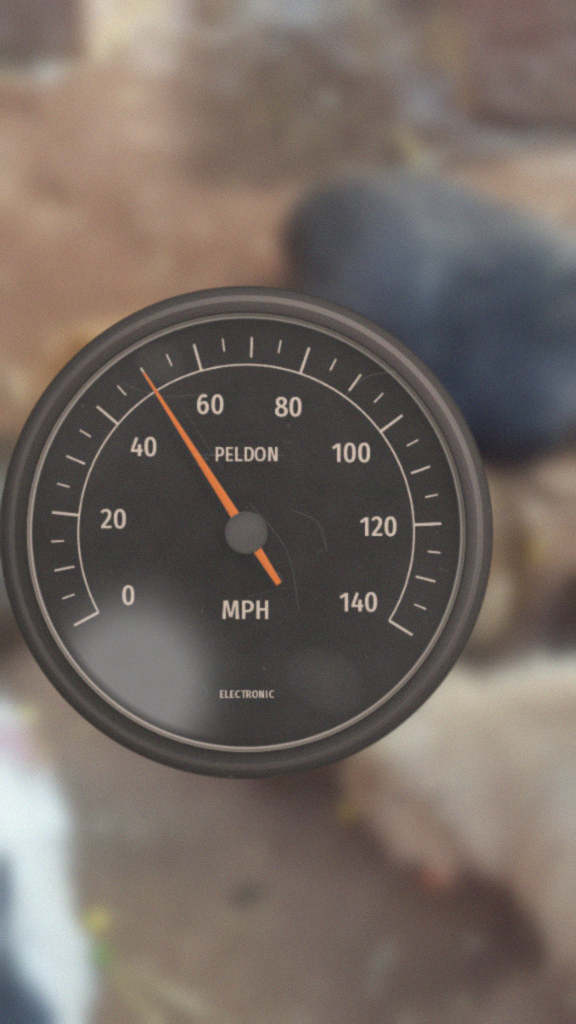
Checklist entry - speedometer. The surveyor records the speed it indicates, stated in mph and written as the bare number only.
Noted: 50
